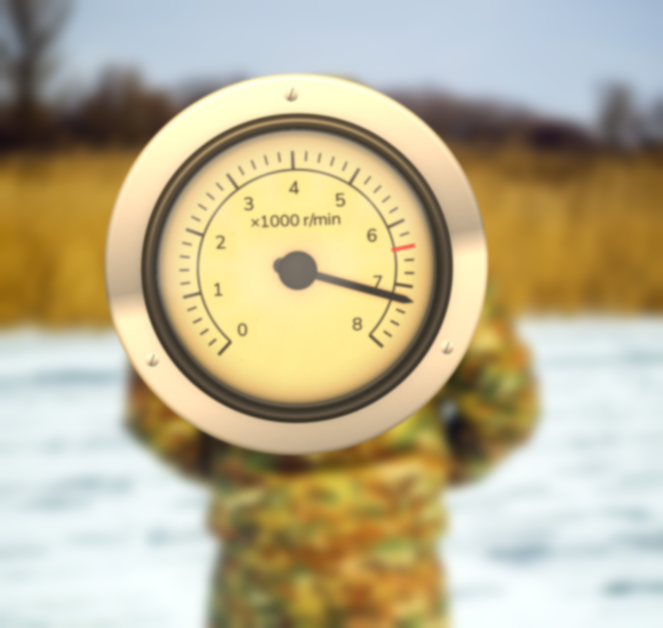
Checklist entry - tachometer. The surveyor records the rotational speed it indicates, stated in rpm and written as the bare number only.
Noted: 7200
